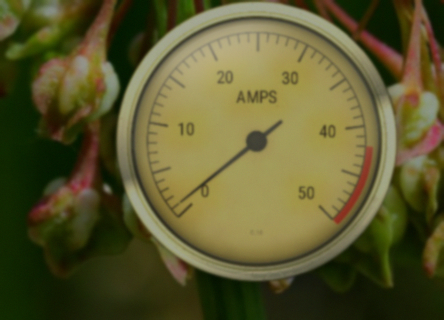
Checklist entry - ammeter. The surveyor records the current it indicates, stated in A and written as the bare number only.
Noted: 1
